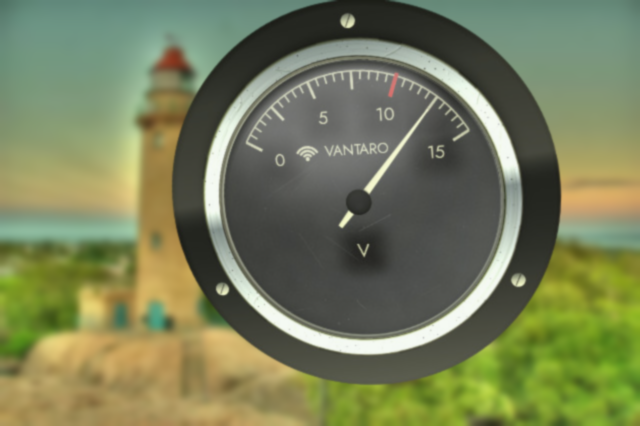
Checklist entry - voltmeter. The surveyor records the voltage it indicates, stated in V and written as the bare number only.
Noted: 12.5
